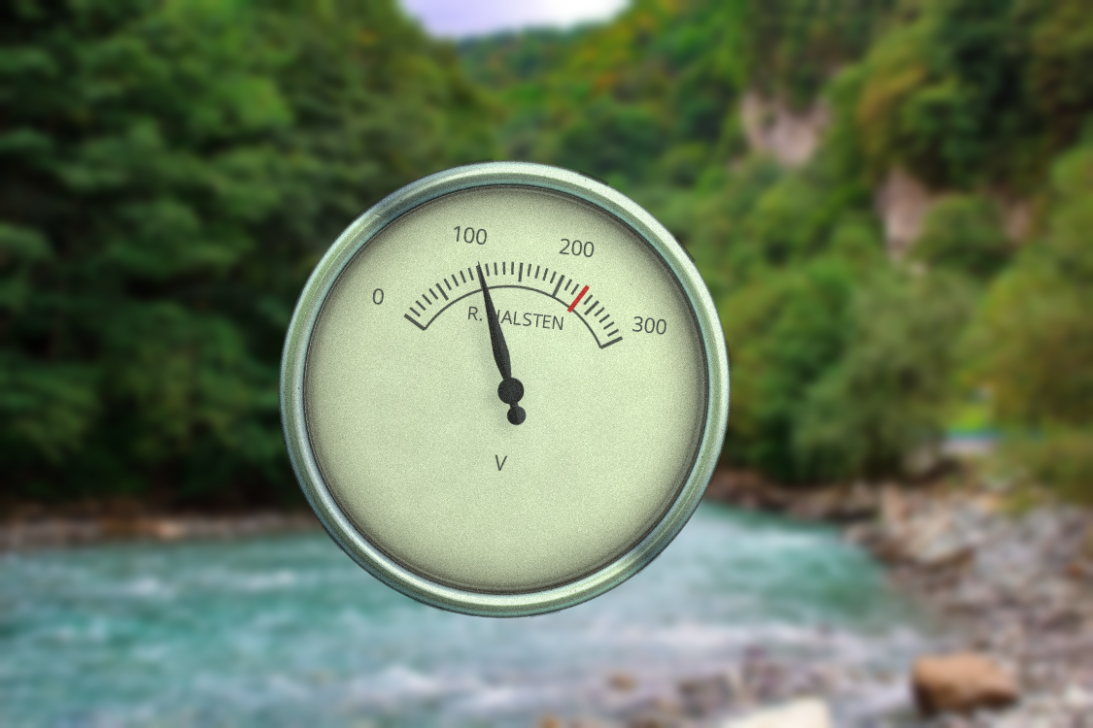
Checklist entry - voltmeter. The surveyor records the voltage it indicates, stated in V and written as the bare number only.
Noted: 100
